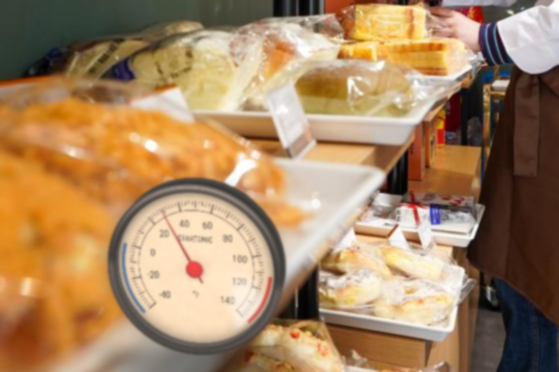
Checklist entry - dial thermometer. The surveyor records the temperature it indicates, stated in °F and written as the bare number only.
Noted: 30
